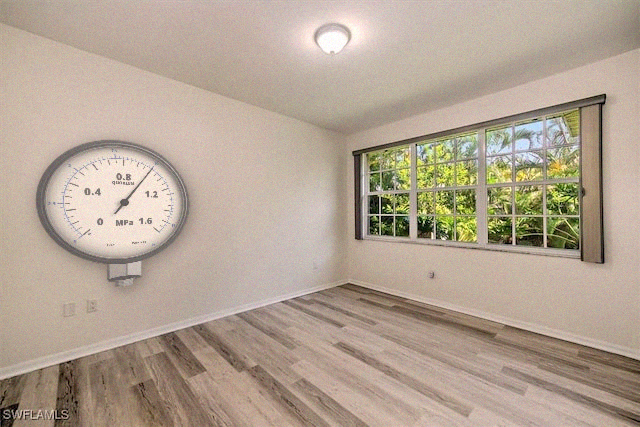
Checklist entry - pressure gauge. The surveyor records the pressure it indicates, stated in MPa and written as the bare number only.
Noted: 1
